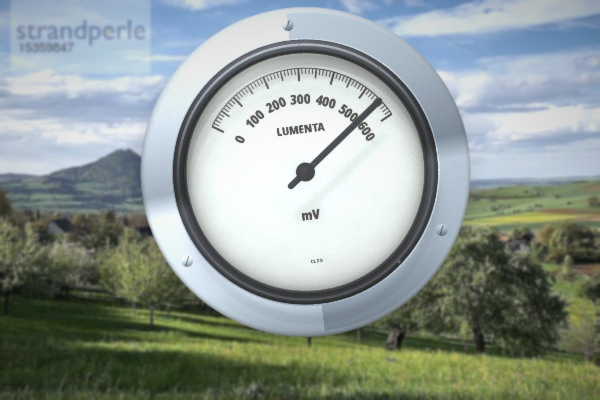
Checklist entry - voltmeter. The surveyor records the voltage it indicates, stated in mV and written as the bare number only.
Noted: 550
